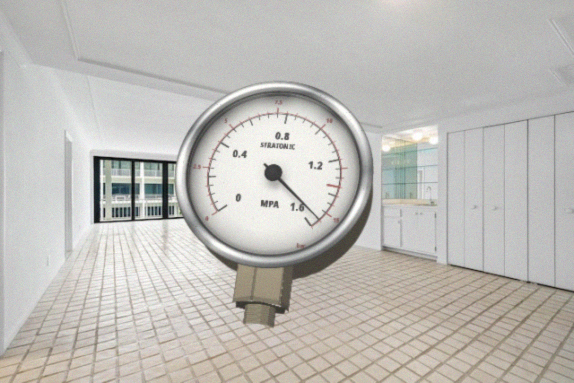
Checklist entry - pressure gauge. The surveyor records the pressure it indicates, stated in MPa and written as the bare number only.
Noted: 1.55
